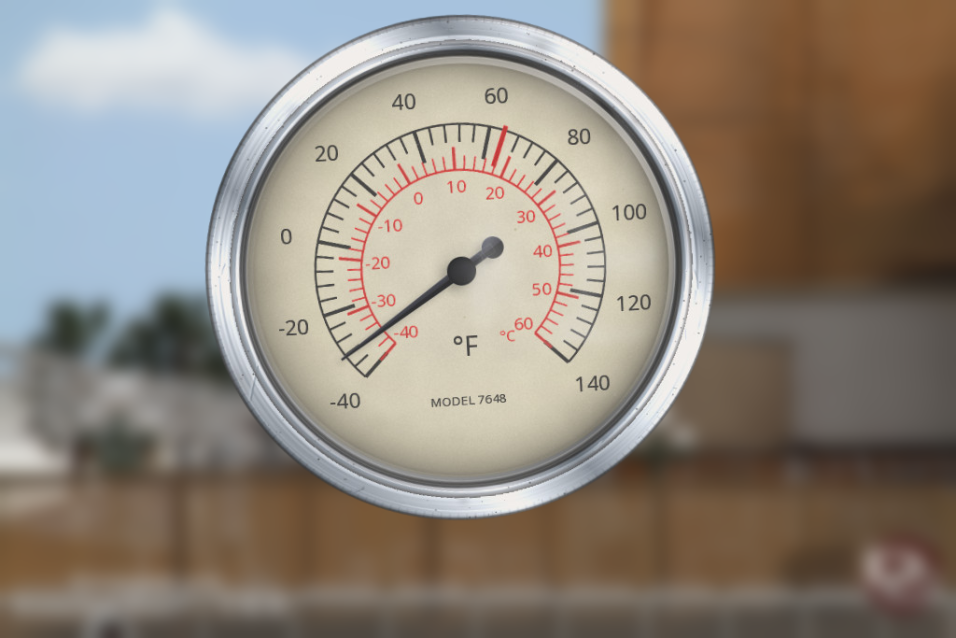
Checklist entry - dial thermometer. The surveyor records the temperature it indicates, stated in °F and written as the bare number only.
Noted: -32
